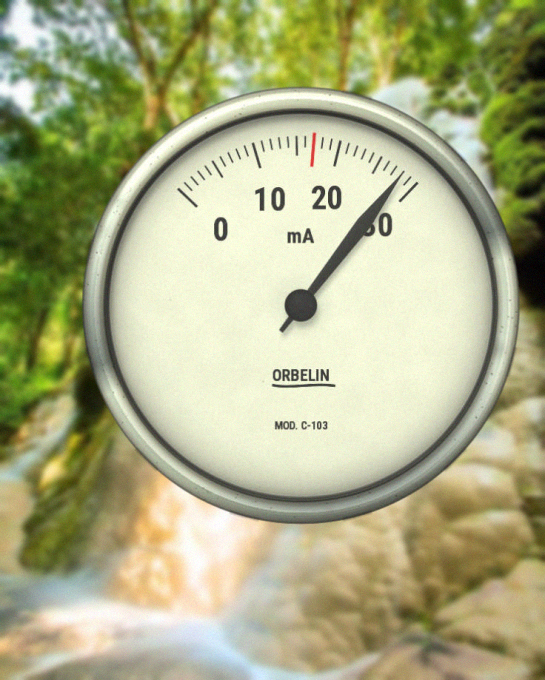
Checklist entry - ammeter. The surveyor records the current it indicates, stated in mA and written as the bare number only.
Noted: 28
